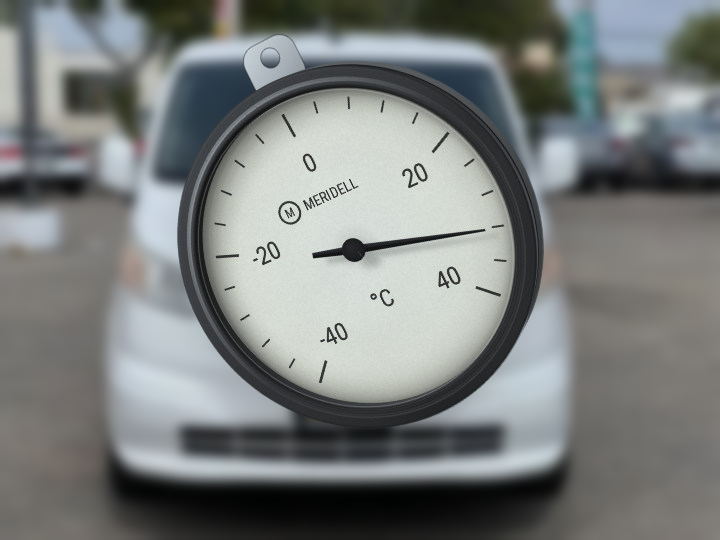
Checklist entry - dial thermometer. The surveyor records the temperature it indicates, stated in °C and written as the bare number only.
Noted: 32
